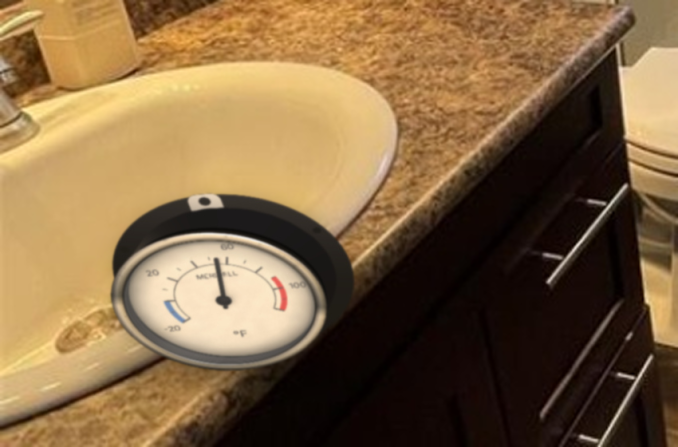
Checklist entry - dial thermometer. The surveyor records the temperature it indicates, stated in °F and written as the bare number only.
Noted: 55
